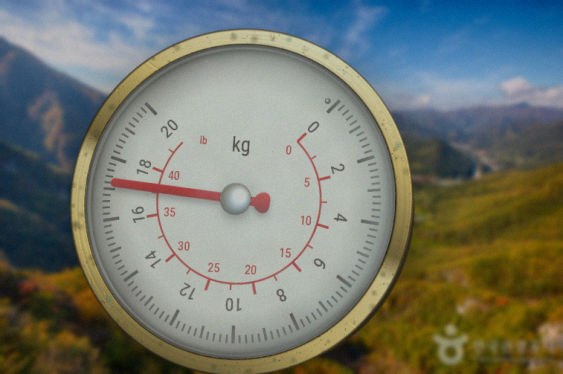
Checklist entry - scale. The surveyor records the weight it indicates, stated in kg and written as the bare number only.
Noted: 17.2
